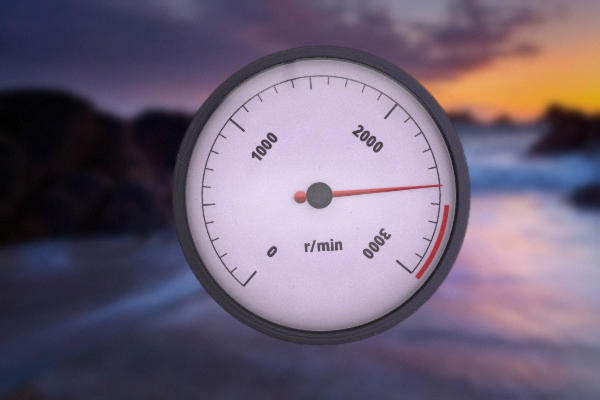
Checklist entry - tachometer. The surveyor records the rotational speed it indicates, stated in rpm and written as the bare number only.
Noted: 2500
